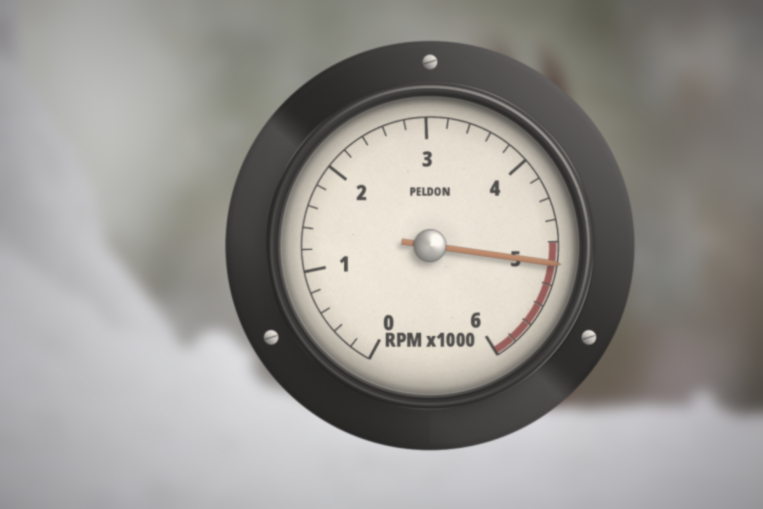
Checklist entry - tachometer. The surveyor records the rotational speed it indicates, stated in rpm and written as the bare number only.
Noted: 5000
